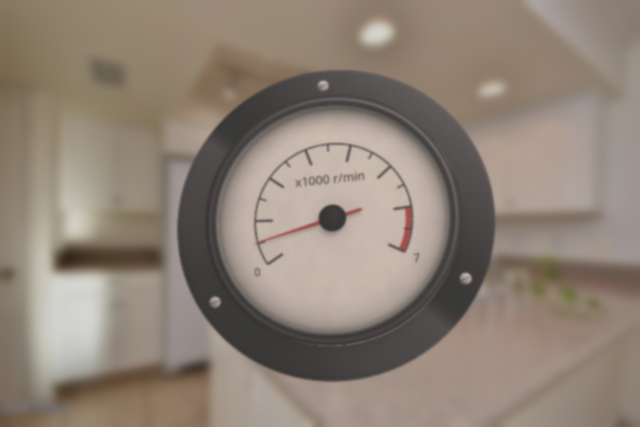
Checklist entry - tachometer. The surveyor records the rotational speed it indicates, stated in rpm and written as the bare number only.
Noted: 500
